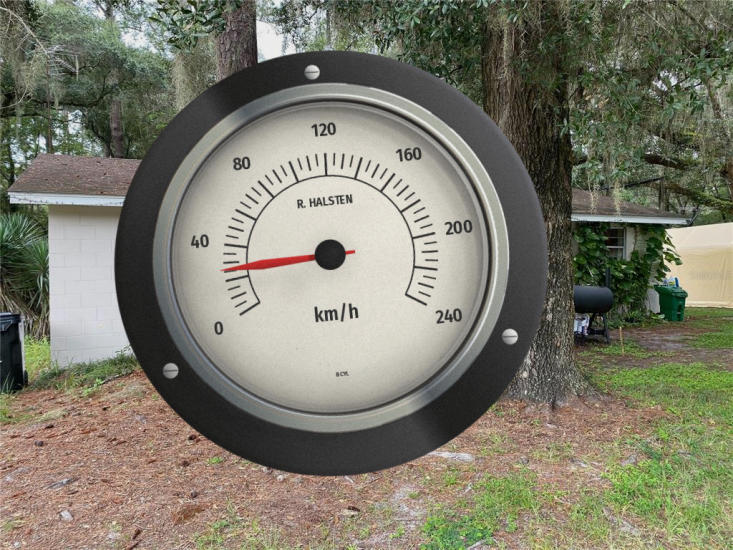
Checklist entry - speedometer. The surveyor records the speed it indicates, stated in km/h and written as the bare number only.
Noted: 25
